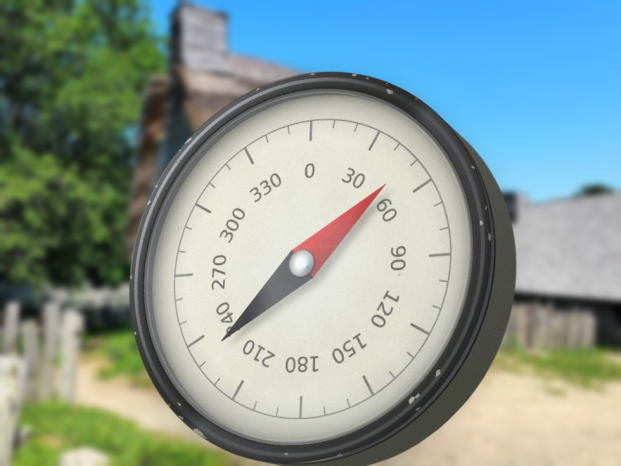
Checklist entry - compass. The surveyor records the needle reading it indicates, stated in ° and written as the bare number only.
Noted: 50
